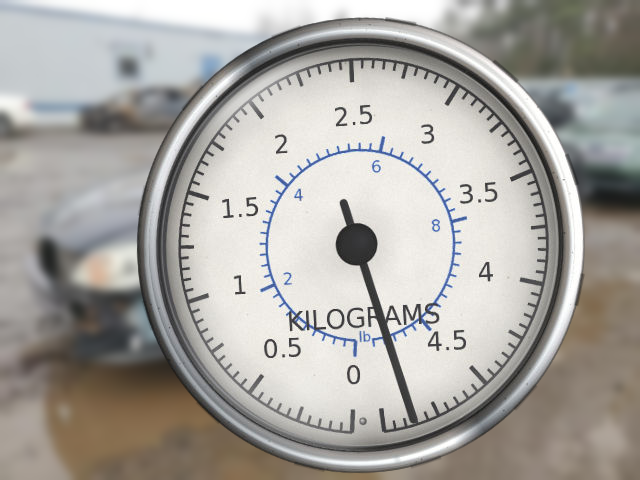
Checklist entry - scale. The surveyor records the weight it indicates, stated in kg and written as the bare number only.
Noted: 4.85
